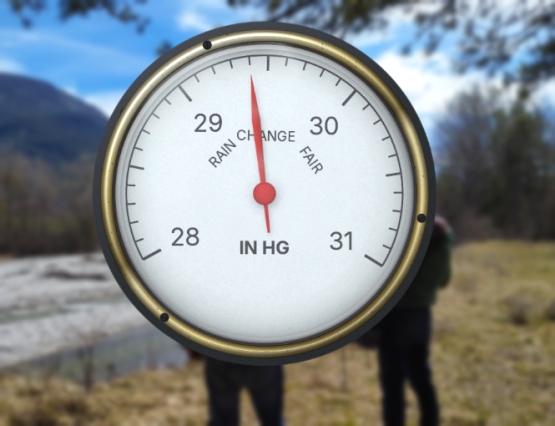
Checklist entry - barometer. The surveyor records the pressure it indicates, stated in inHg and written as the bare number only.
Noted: 29.4
